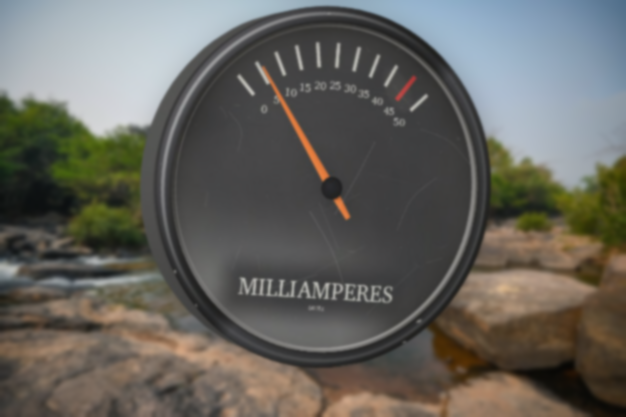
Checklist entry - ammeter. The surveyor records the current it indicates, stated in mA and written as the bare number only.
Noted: 5
